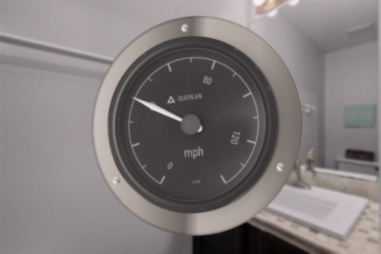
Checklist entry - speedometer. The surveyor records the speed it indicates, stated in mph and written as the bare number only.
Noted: 40
